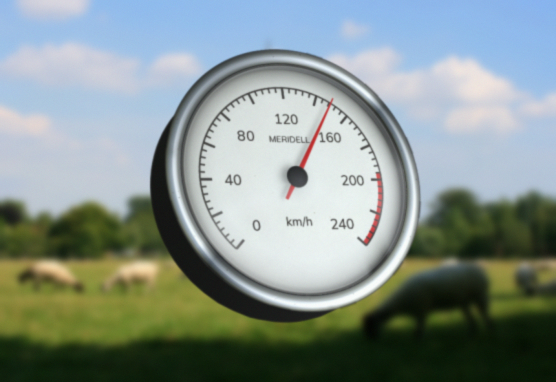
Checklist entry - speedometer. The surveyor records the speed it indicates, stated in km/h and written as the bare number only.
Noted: 148
